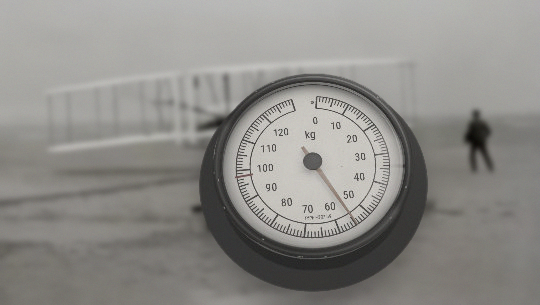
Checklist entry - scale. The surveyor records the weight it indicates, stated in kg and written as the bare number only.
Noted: 55
